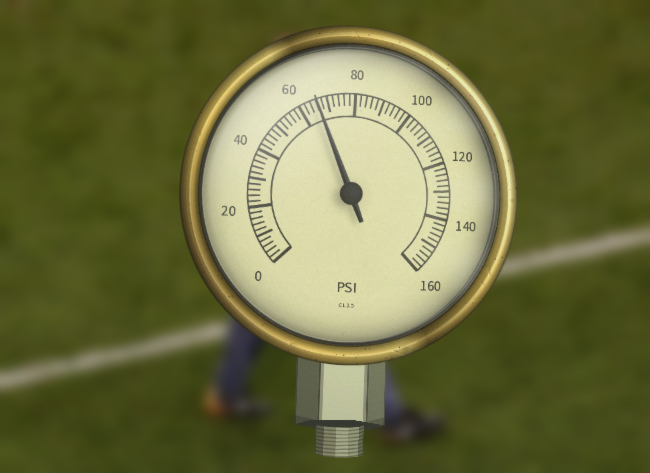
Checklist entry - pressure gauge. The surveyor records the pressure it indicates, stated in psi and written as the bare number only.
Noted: 66
